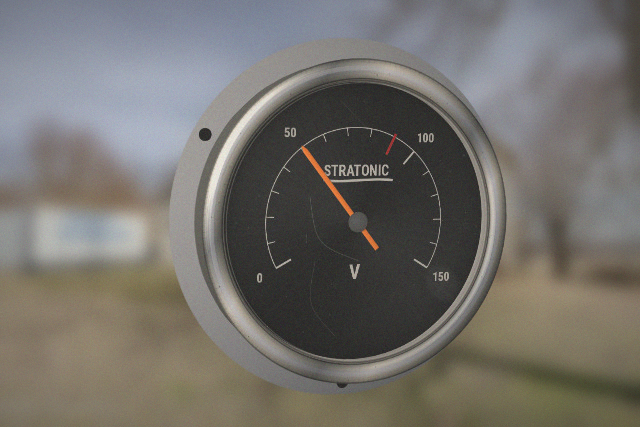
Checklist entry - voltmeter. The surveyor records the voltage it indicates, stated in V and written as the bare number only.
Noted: 50
